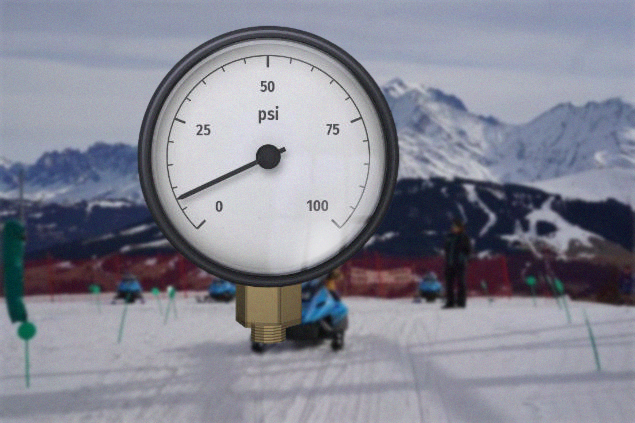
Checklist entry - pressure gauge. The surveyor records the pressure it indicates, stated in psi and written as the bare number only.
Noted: 7.5
